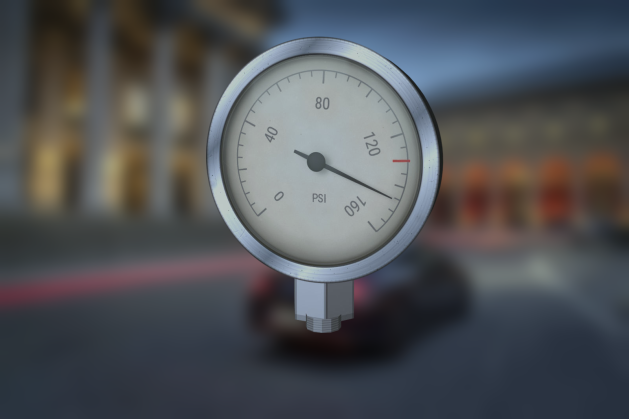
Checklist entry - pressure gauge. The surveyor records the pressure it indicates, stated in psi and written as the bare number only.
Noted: 145
